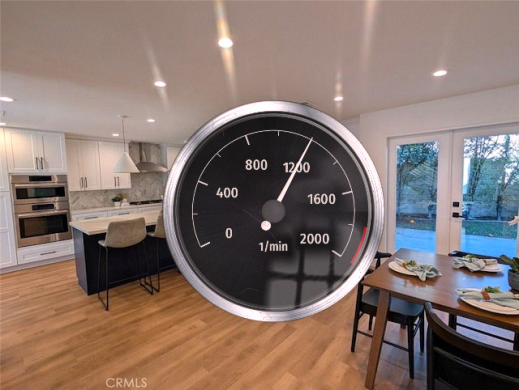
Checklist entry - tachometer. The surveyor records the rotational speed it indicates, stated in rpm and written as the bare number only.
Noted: 1200
